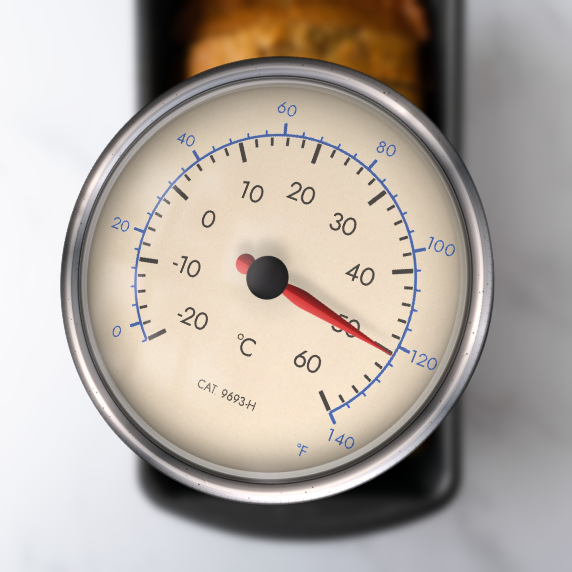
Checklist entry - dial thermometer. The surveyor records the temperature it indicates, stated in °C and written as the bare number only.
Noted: 50
